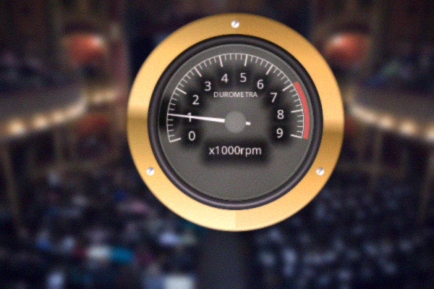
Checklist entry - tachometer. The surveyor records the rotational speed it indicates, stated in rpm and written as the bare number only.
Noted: 1000
